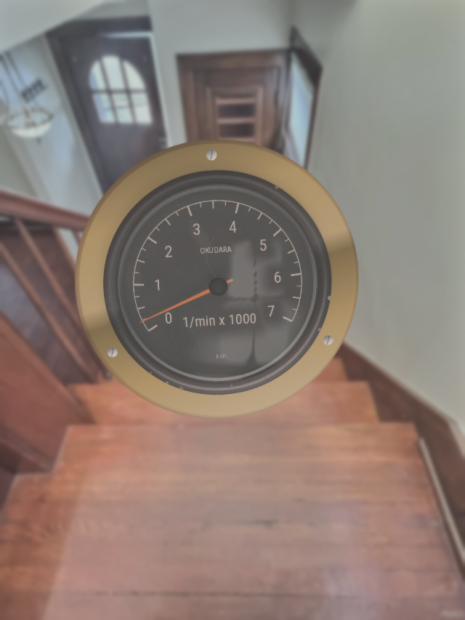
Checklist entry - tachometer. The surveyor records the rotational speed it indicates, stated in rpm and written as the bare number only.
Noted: 250
